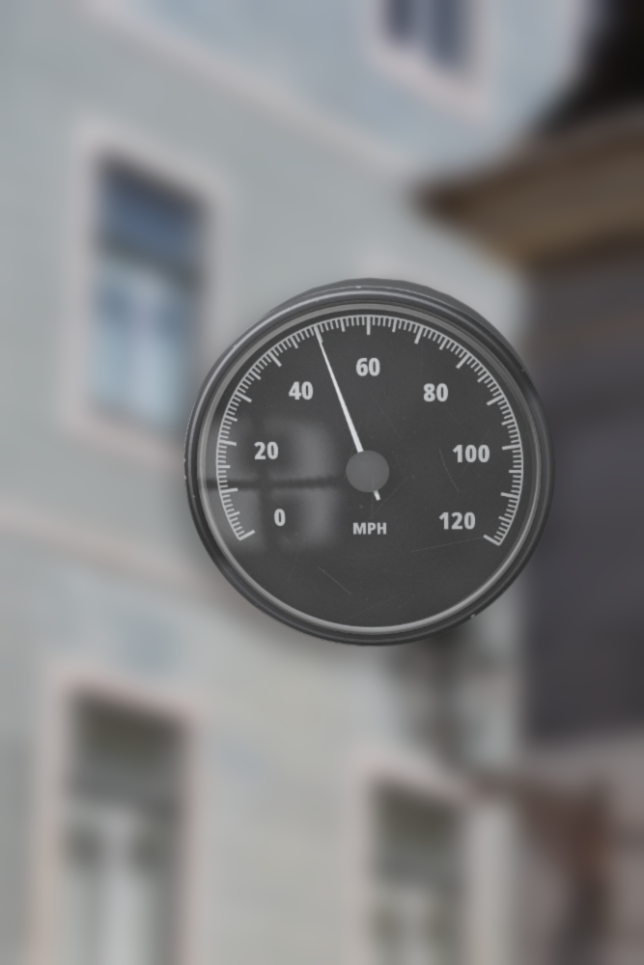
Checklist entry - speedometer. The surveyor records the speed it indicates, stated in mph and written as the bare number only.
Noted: 50
